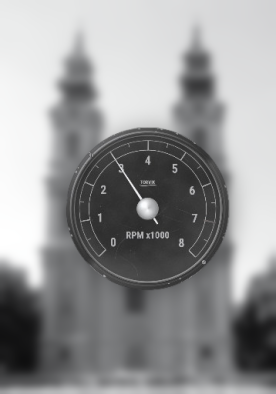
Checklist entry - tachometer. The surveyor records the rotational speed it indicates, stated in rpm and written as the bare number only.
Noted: 3000
